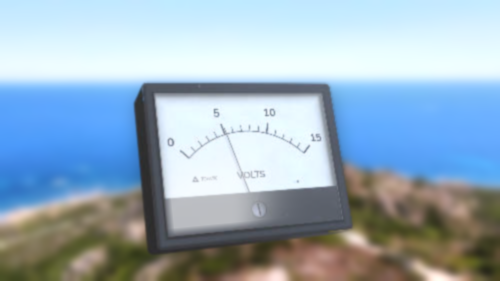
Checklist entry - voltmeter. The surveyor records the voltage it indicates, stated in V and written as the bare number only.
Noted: 5
